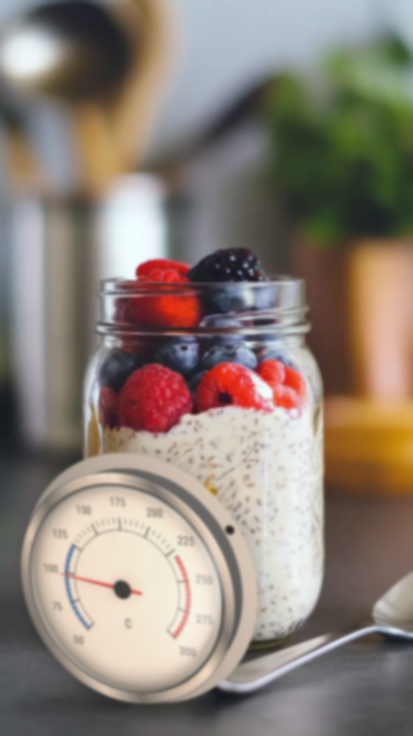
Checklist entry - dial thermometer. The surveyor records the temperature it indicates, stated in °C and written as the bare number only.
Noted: 100
